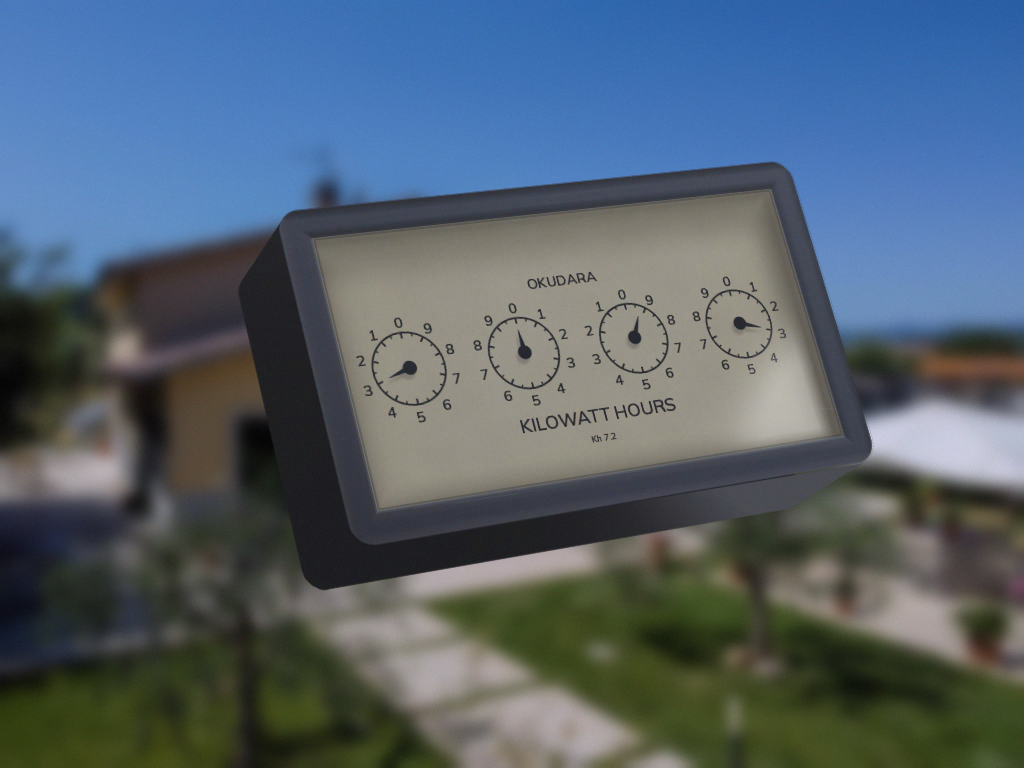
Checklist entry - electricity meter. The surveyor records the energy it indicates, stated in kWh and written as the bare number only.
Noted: 2993
